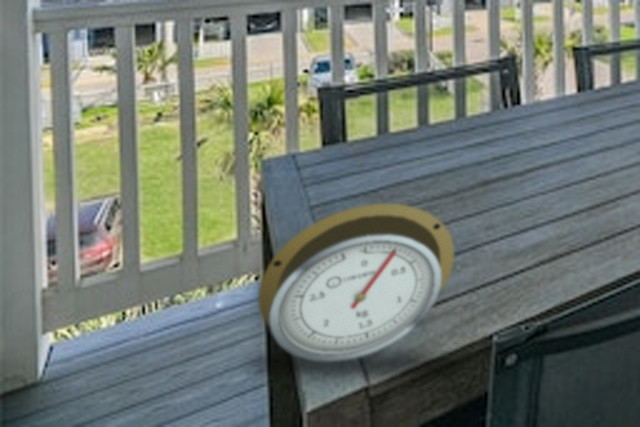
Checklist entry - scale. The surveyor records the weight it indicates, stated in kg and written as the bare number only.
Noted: 0.25
